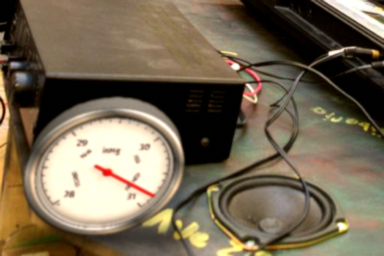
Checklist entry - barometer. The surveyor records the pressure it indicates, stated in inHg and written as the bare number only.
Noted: 30.8
